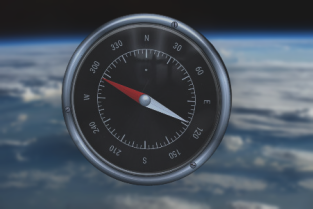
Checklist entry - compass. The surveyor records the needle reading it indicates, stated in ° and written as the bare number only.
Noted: 295
